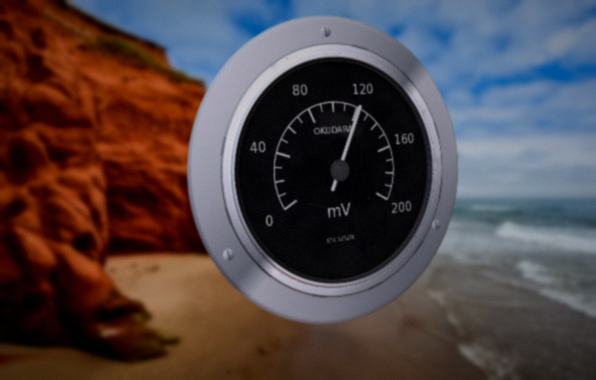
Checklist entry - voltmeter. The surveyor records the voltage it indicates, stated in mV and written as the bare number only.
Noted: 120
